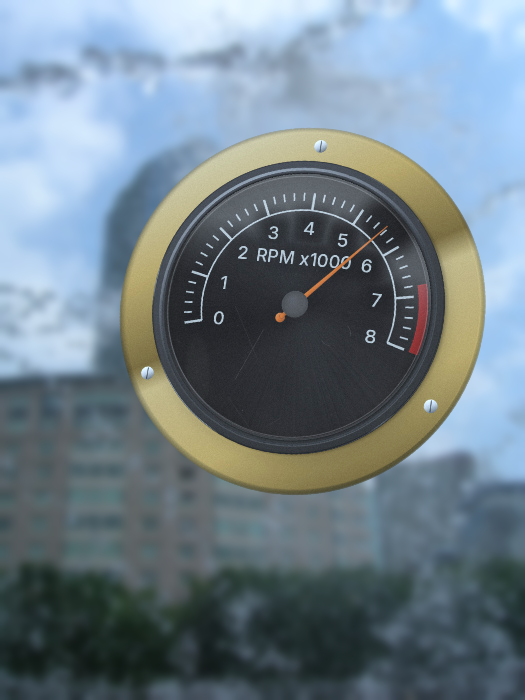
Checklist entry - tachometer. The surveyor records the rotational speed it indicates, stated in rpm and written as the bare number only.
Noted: 5600
